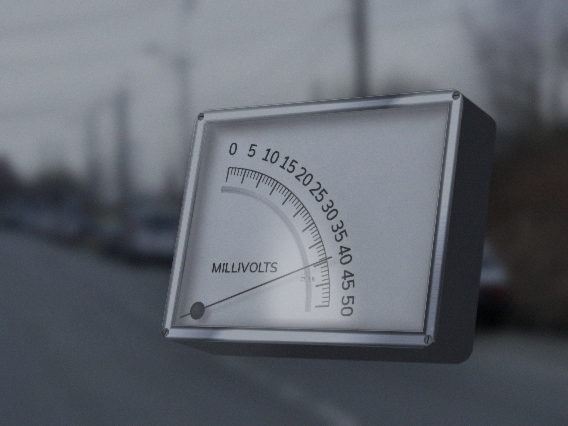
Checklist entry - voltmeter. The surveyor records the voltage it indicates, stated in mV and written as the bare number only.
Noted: 40
